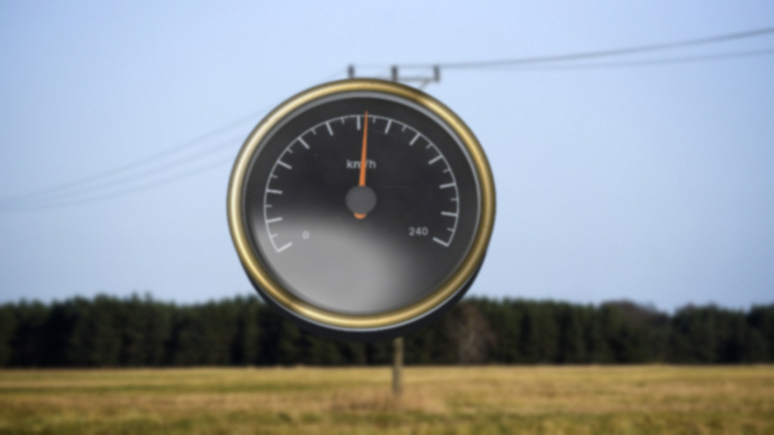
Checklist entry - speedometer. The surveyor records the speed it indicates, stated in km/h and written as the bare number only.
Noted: 125
